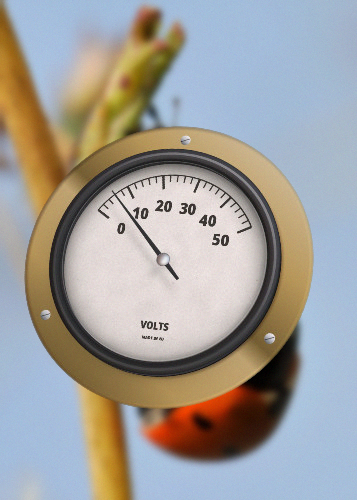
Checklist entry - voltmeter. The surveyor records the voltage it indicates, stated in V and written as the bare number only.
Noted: 6
